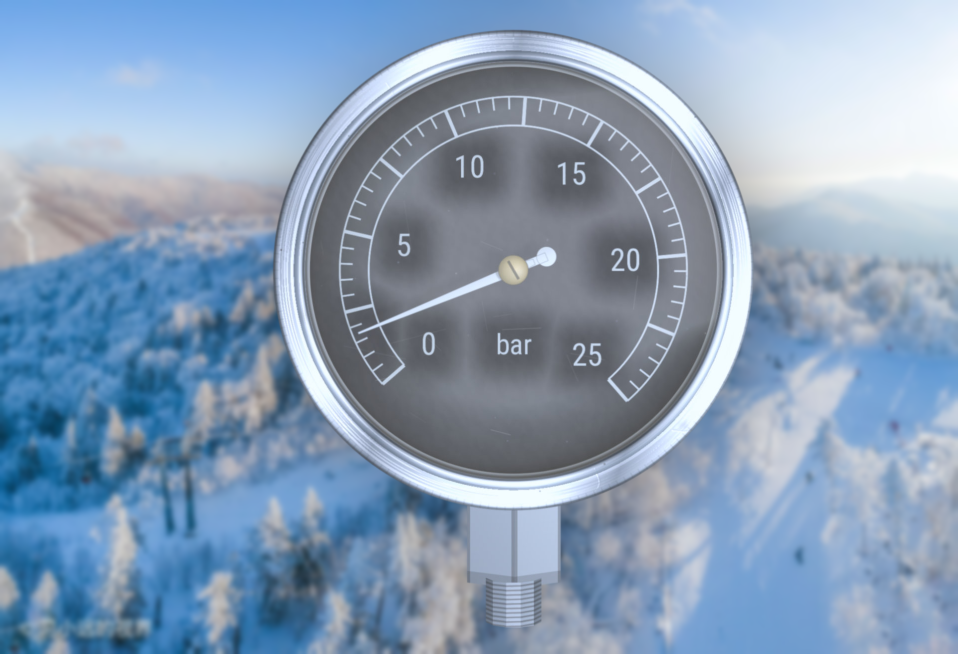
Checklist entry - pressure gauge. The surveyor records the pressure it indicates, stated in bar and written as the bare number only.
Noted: 1.75
